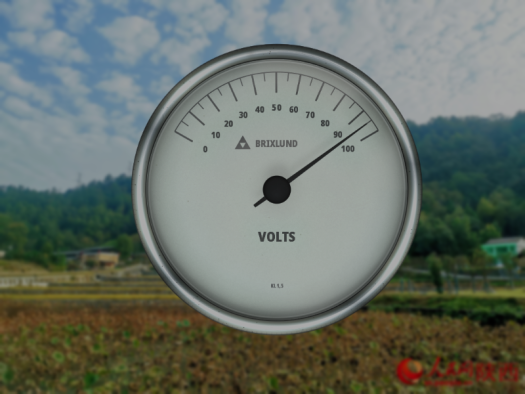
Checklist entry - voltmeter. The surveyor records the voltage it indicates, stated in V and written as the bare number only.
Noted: 95
